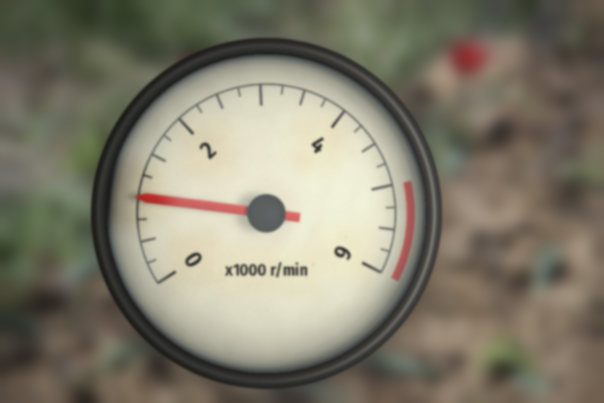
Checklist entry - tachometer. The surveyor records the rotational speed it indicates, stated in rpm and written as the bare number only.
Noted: 1000
